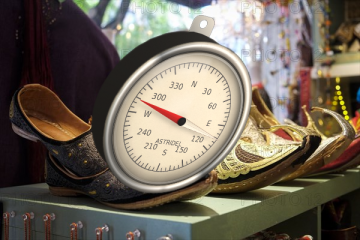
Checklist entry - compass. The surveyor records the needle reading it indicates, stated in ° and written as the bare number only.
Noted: 285
